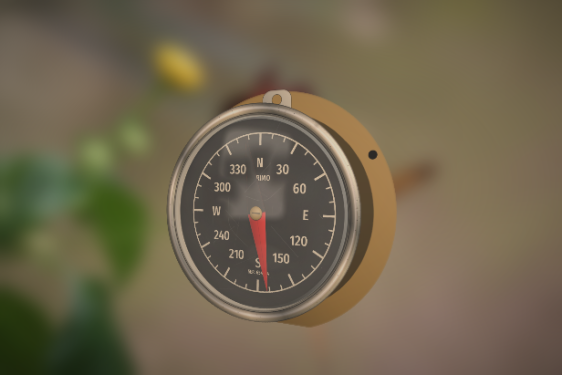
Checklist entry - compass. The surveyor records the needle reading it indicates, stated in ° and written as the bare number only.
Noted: 170
